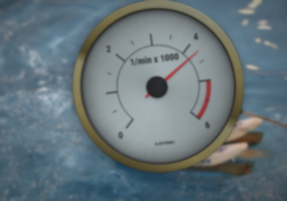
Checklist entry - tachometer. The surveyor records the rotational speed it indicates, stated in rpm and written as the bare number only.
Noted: 4250
